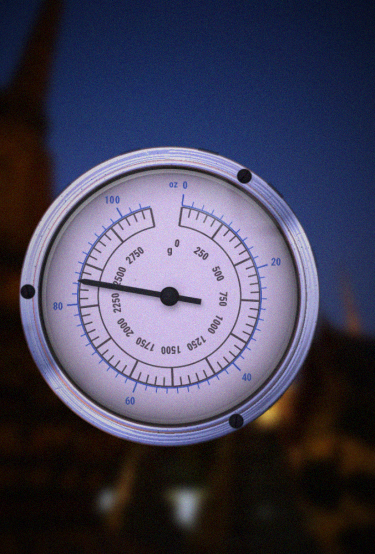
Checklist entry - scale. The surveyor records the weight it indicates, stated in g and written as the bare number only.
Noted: 2400
